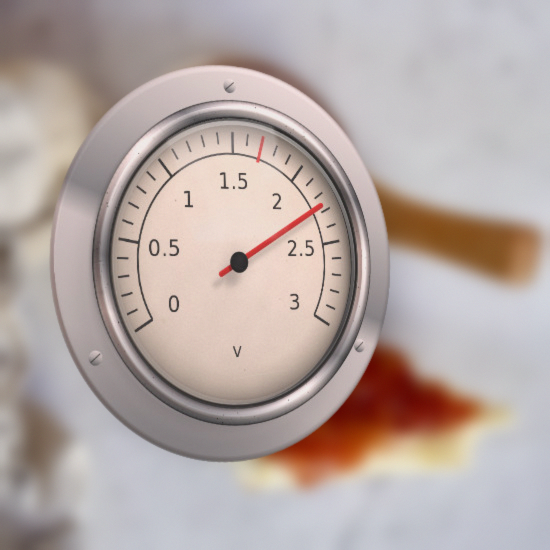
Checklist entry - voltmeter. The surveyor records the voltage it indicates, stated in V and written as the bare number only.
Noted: 2.25
